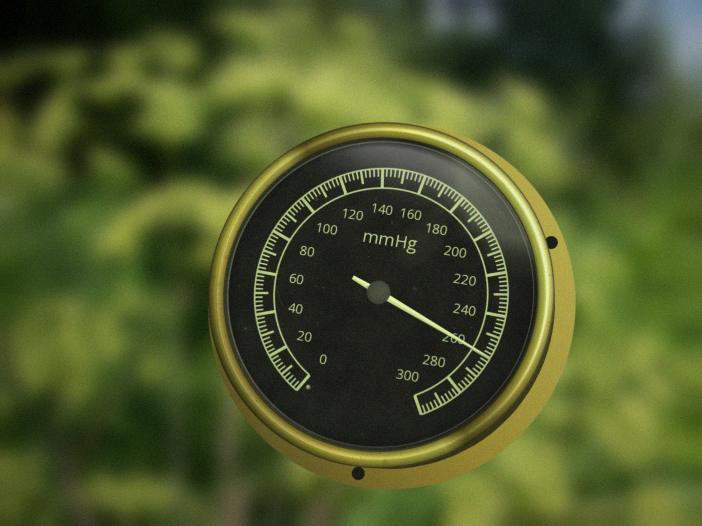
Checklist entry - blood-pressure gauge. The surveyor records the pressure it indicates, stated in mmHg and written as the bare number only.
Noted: 260
